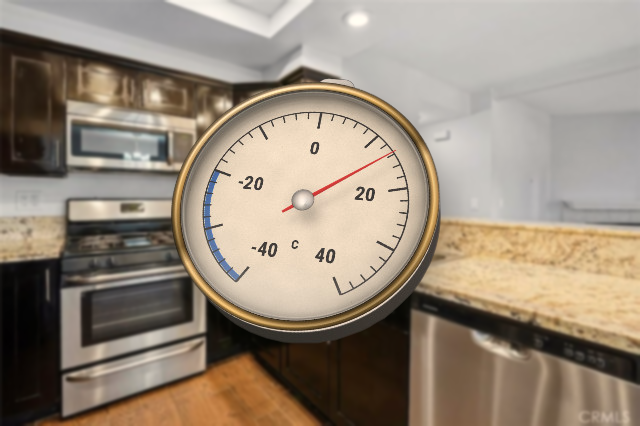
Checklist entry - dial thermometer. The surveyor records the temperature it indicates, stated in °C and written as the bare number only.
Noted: 14
